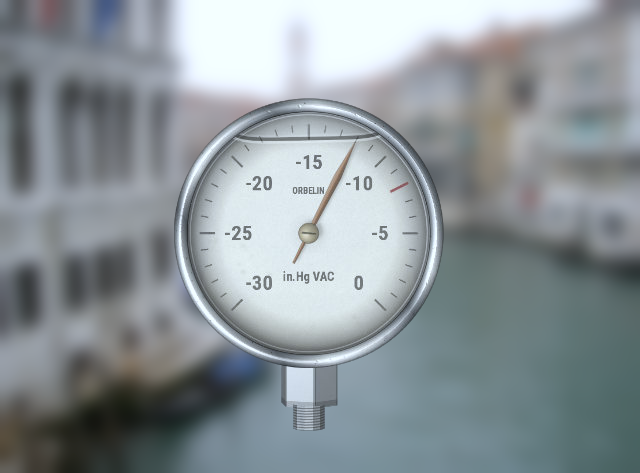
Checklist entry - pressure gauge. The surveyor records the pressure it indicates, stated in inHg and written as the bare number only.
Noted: -12
